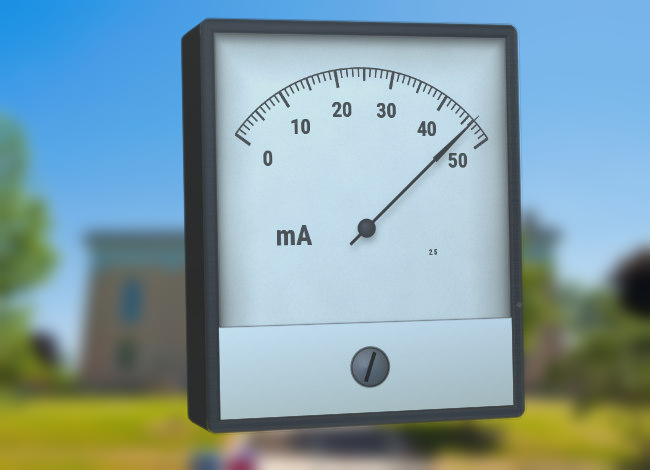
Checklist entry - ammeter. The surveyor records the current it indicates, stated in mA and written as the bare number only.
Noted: 46
